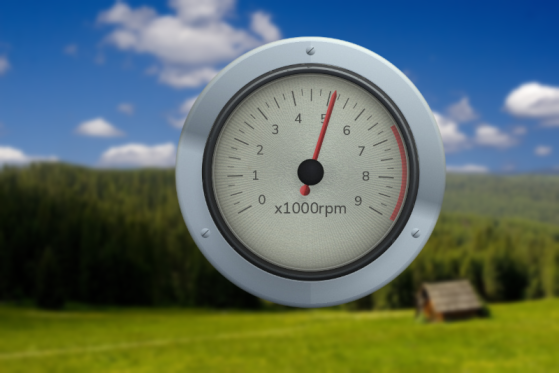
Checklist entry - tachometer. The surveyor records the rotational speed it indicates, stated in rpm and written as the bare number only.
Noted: 5125
